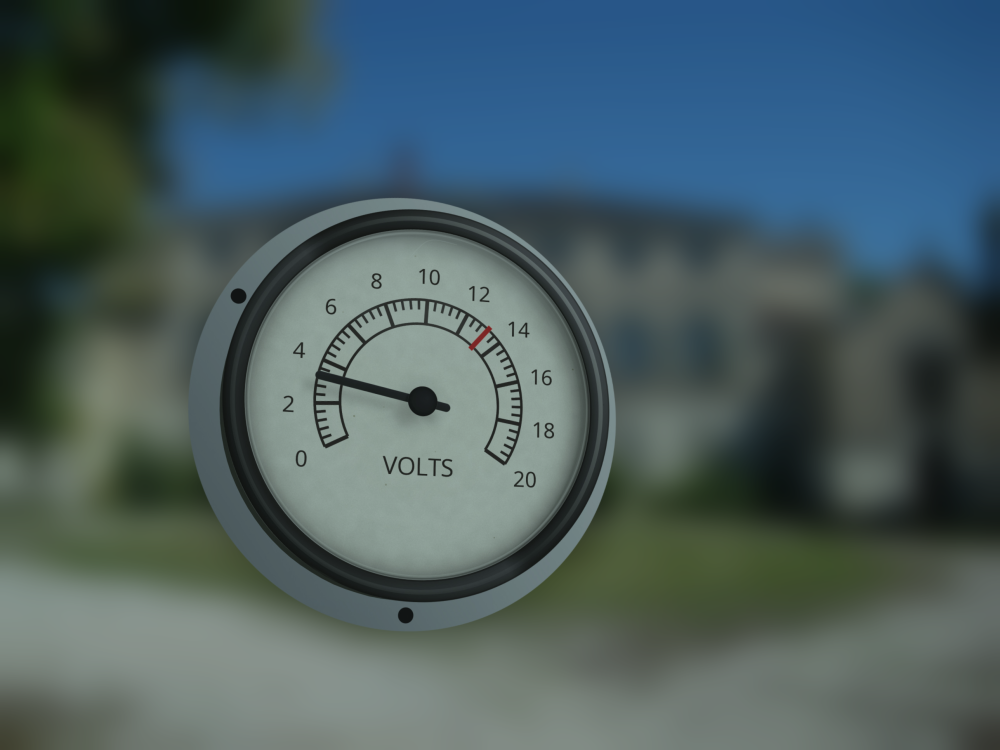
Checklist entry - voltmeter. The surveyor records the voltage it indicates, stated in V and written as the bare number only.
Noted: 3.2
